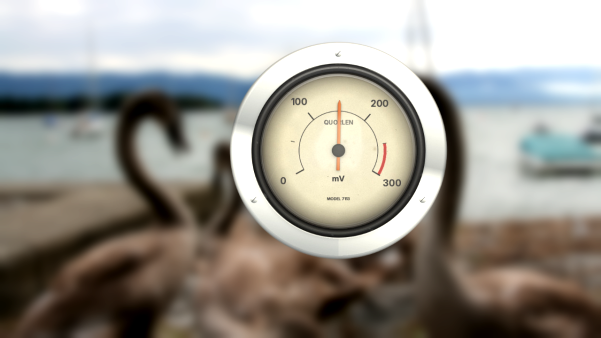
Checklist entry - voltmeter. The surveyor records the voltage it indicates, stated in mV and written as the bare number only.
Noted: 150
